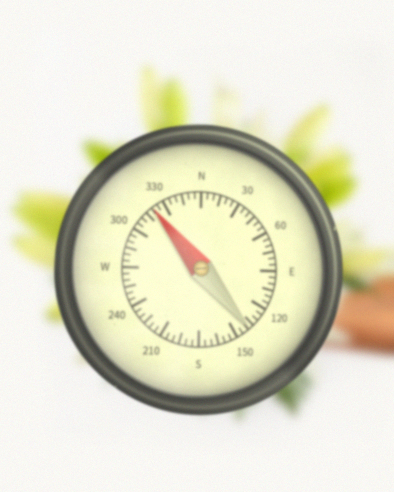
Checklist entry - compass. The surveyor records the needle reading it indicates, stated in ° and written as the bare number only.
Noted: 320
